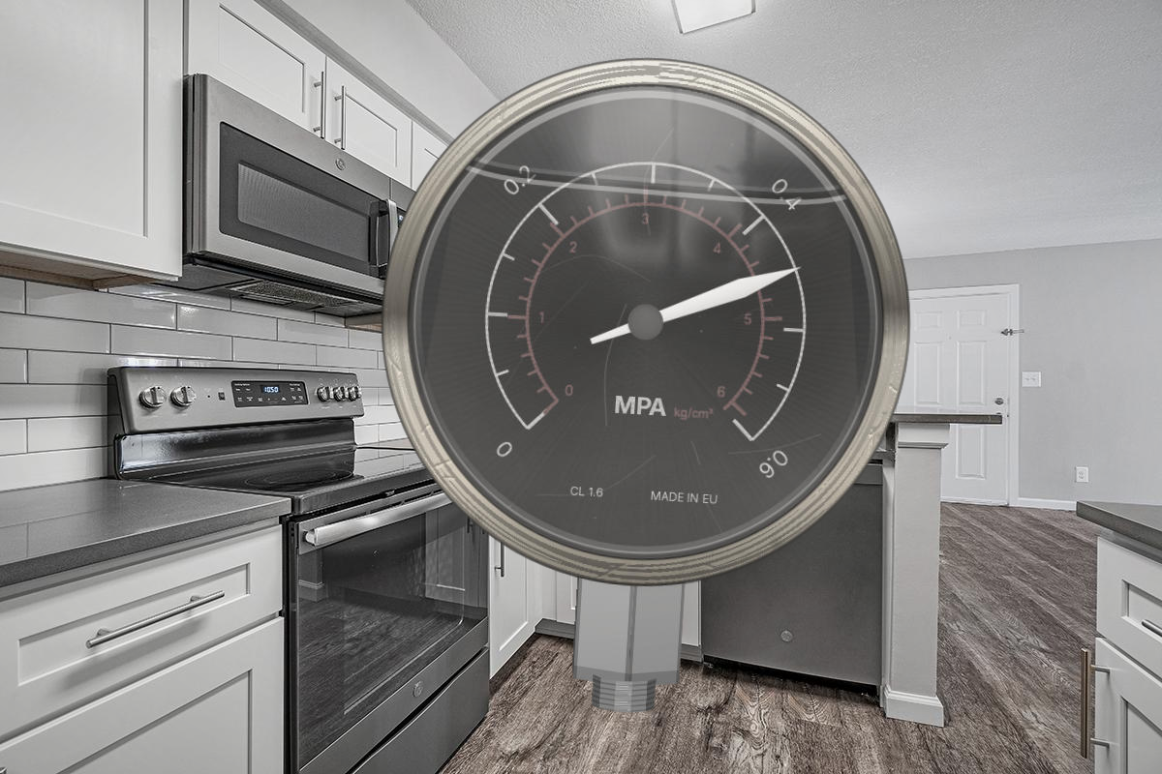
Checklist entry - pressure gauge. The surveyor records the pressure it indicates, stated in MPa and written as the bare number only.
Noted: 0.45
